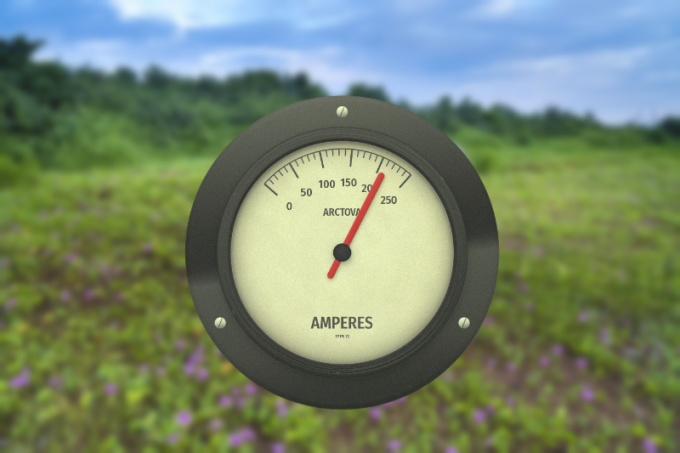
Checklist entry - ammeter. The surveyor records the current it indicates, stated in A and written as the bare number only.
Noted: 210
